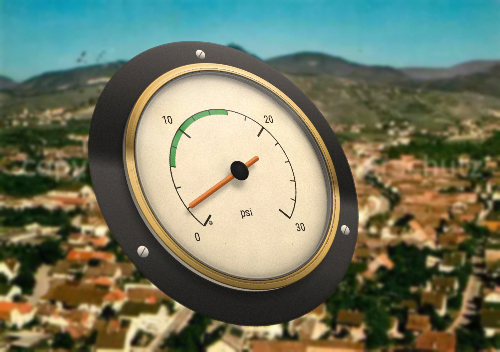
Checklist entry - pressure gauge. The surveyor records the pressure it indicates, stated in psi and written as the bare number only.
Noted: 2
